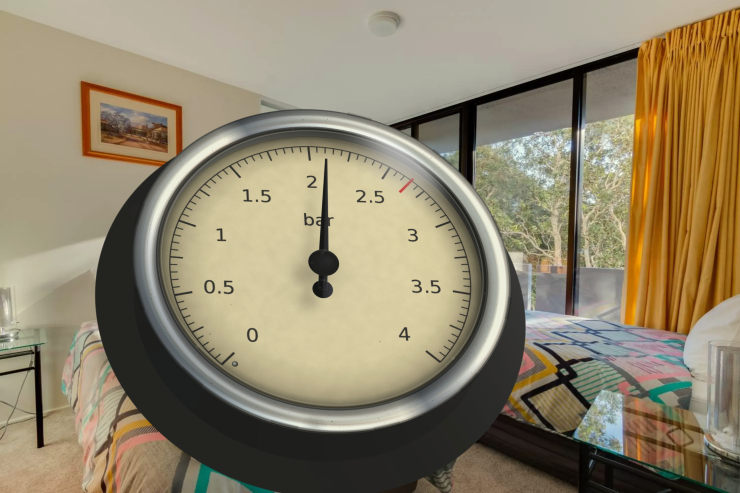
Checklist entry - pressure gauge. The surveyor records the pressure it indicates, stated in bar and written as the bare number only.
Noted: 2.1
